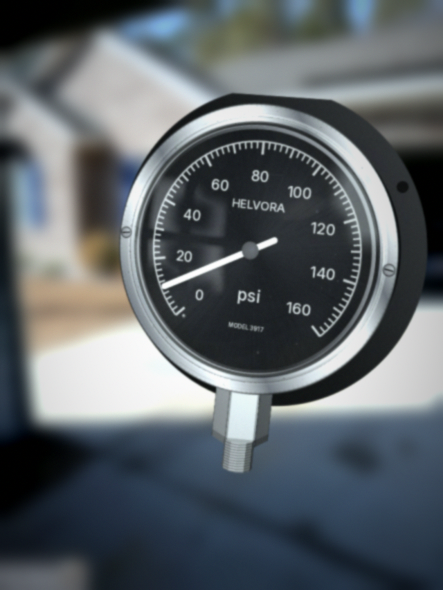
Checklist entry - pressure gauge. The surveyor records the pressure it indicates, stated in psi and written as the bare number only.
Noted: 10
